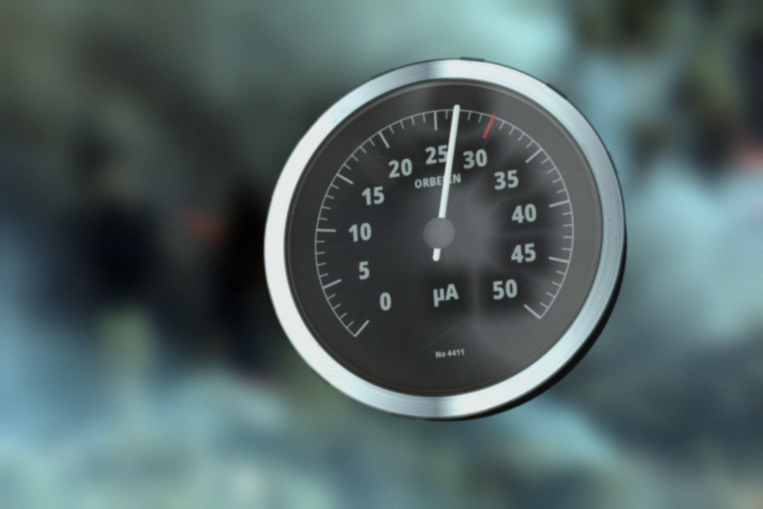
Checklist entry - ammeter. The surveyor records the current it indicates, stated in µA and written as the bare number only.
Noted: 27
